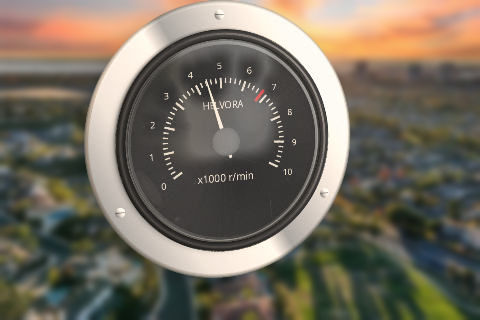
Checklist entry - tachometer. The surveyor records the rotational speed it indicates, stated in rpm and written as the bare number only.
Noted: 4400
